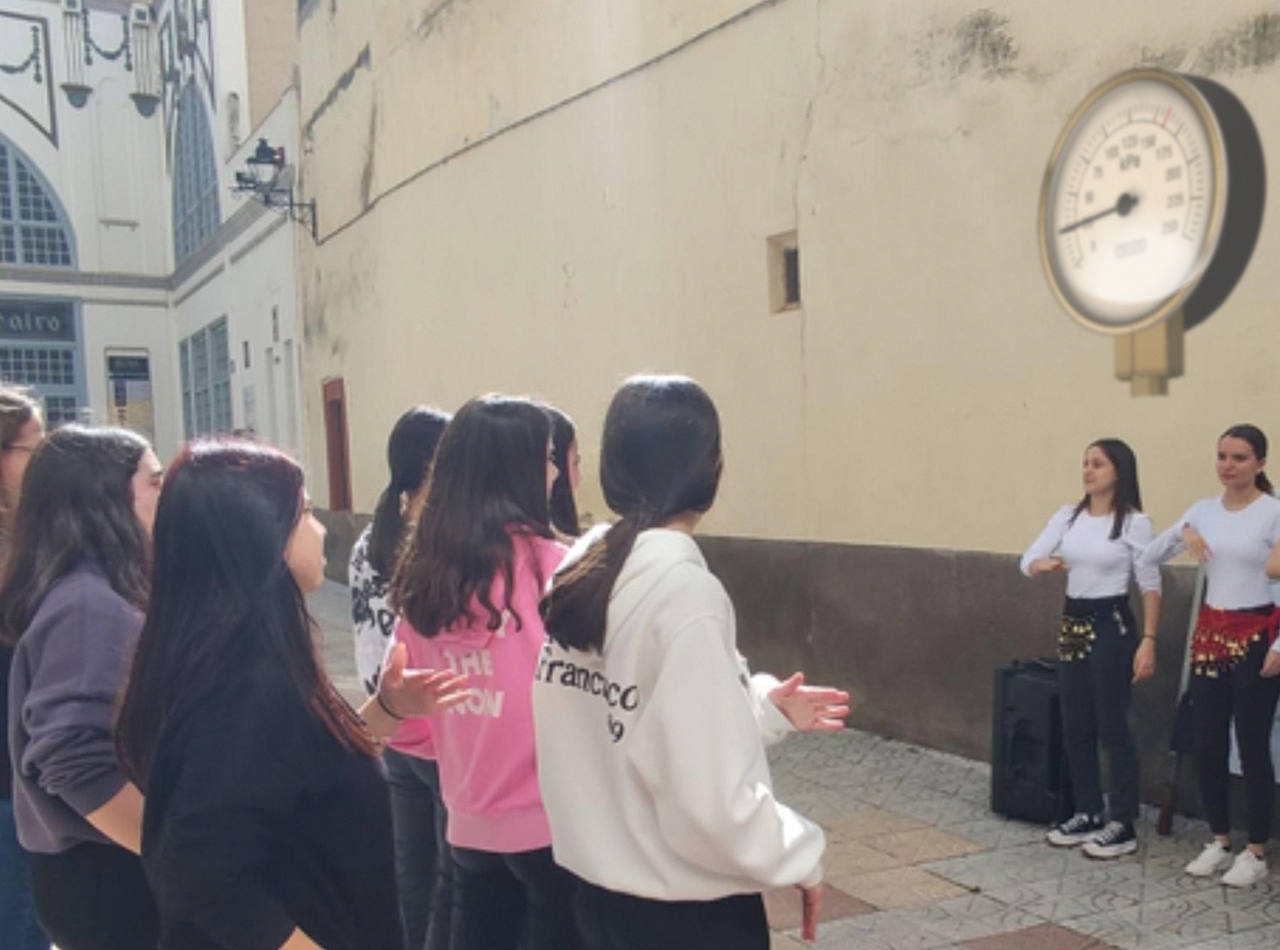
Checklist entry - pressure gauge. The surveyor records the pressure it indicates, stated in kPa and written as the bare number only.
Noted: 25
